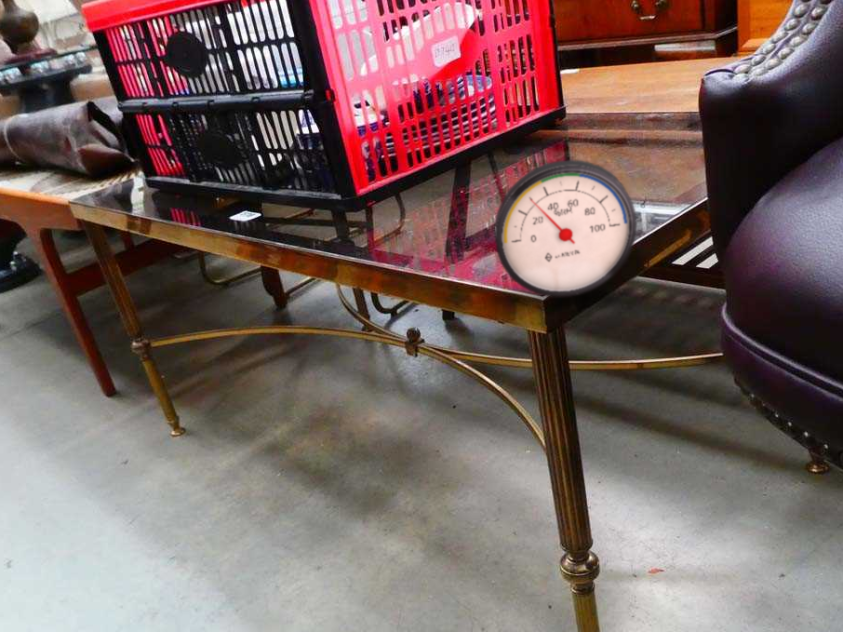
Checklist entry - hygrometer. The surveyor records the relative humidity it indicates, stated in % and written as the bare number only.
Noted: 30
